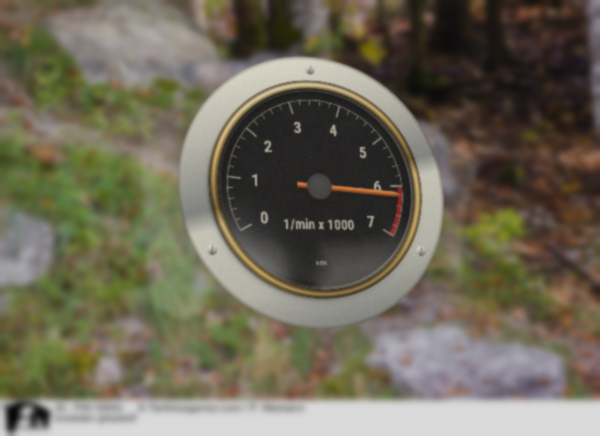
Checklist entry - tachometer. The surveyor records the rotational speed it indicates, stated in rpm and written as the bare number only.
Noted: 6200
